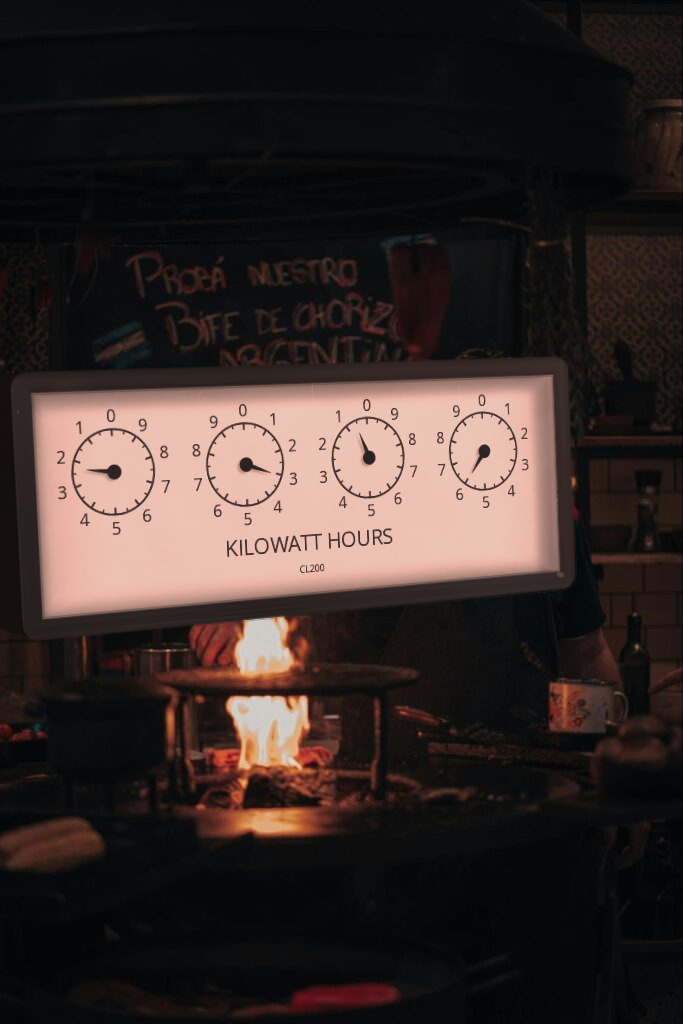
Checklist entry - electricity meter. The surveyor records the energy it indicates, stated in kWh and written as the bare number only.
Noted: 2306
